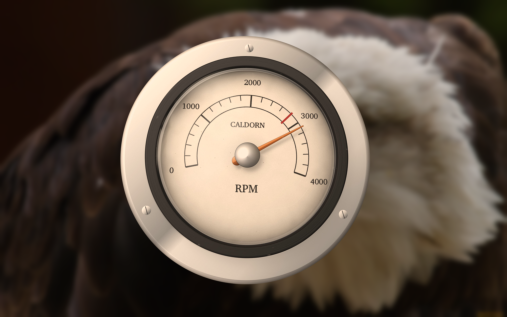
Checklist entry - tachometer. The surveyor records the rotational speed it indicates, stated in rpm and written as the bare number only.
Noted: 3100
